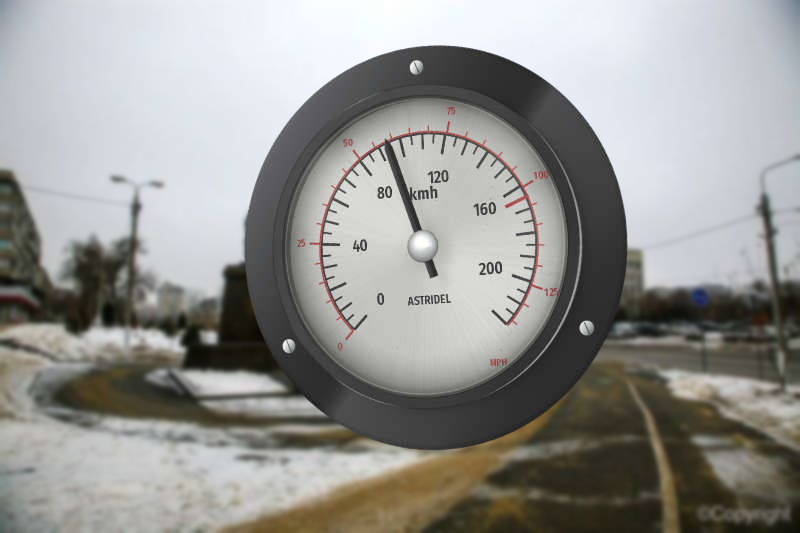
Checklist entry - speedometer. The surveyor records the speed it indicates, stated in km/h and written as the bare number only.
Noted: 95
